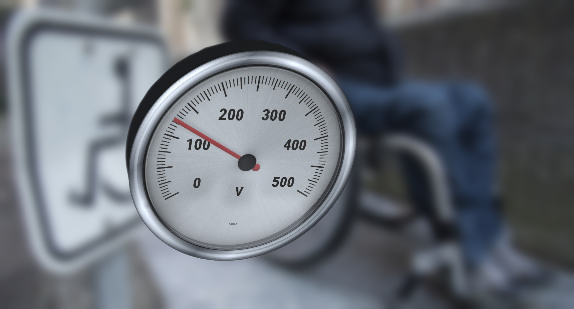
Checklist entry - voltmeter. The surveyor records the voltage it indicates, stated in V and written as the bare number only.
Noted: 125
